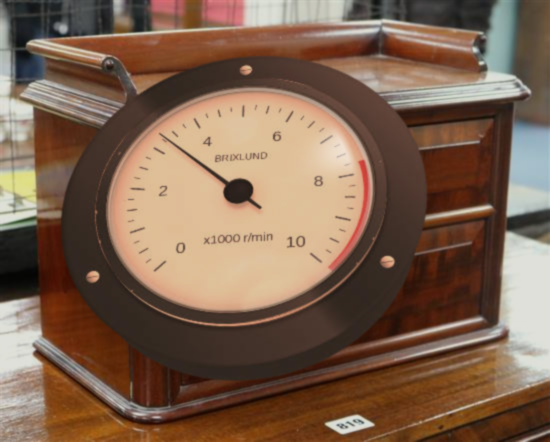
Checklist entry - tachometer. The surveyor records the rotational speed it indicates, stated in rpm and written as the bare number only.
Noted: 3250
